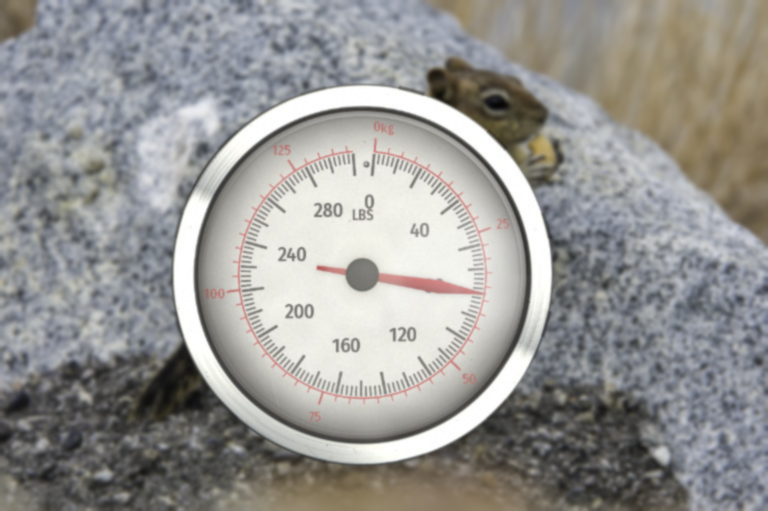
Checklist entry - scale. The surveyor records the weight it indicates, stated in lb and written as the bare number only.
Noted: 80
